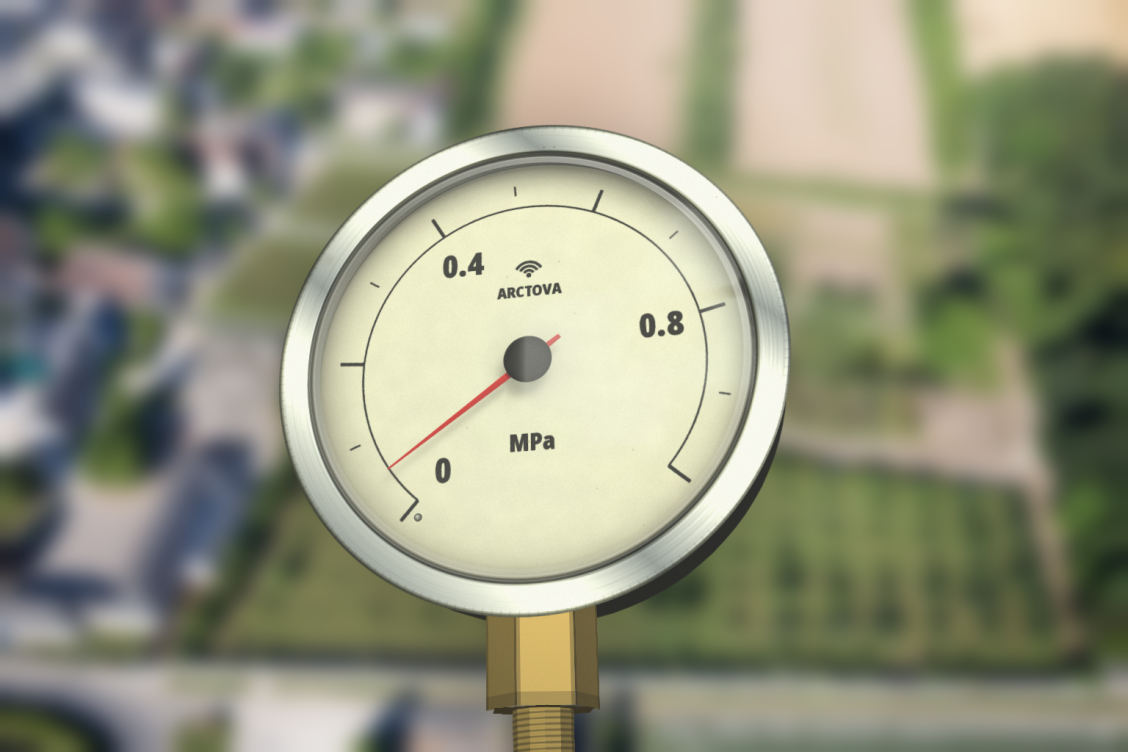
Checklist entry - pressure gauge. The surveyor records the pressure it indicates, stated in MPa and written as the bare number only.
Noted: 0.05
